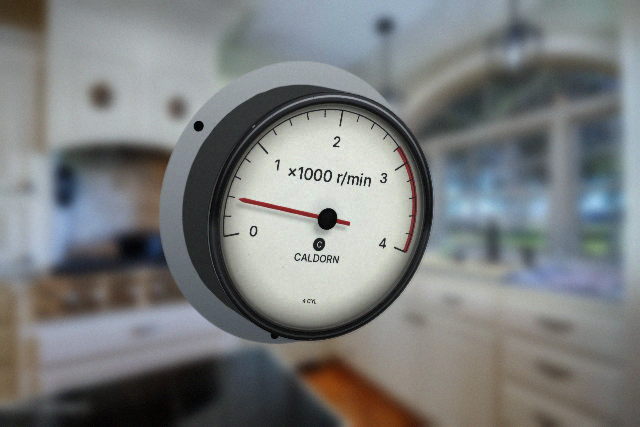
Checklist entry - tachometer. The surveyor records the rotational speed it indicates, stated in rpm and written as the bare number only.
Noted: 400
